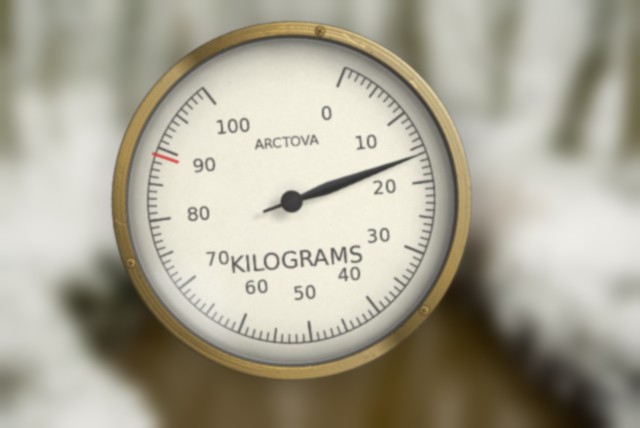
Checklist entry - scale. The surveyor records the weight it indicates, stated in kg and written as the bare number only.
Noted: 16
